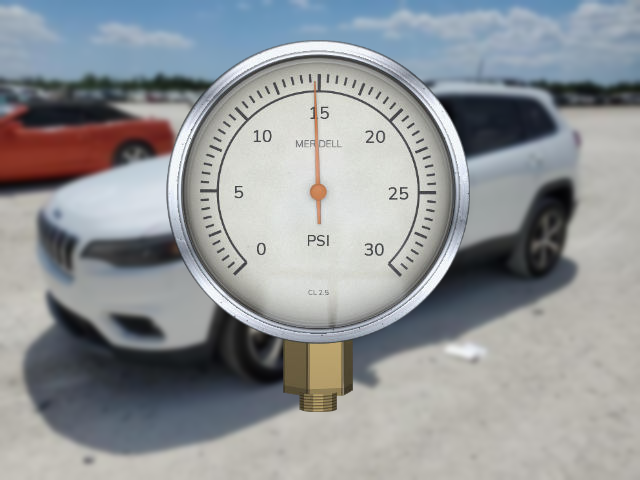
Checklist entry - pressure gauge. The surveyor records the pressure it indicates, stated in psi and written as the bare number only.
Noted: 14.75
